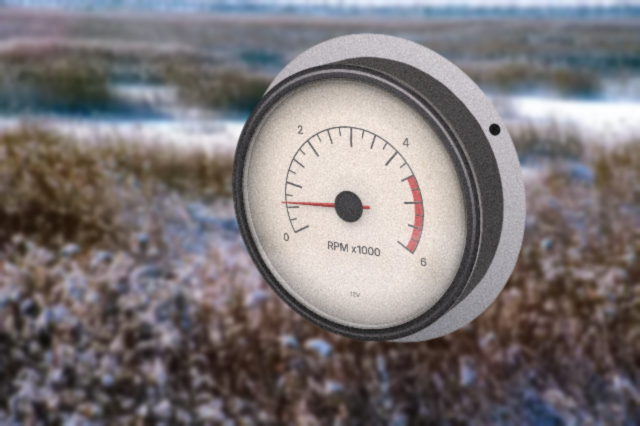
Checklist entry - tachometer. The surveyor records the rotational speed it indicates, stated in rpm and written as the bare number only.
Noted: 625
